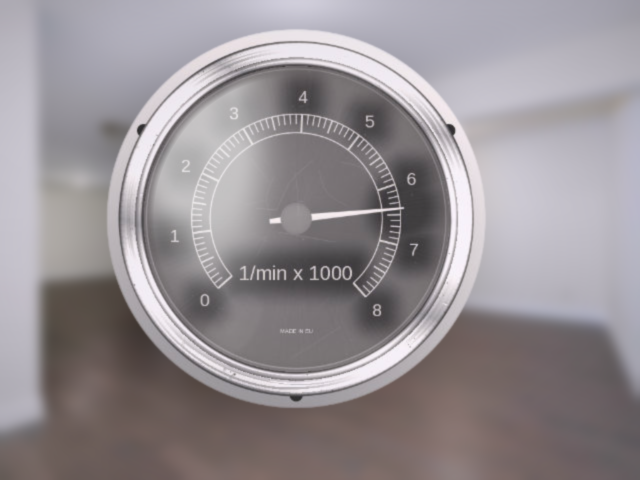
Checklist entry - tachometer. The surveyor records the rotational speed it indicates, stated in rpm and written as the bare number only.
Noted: 6400
